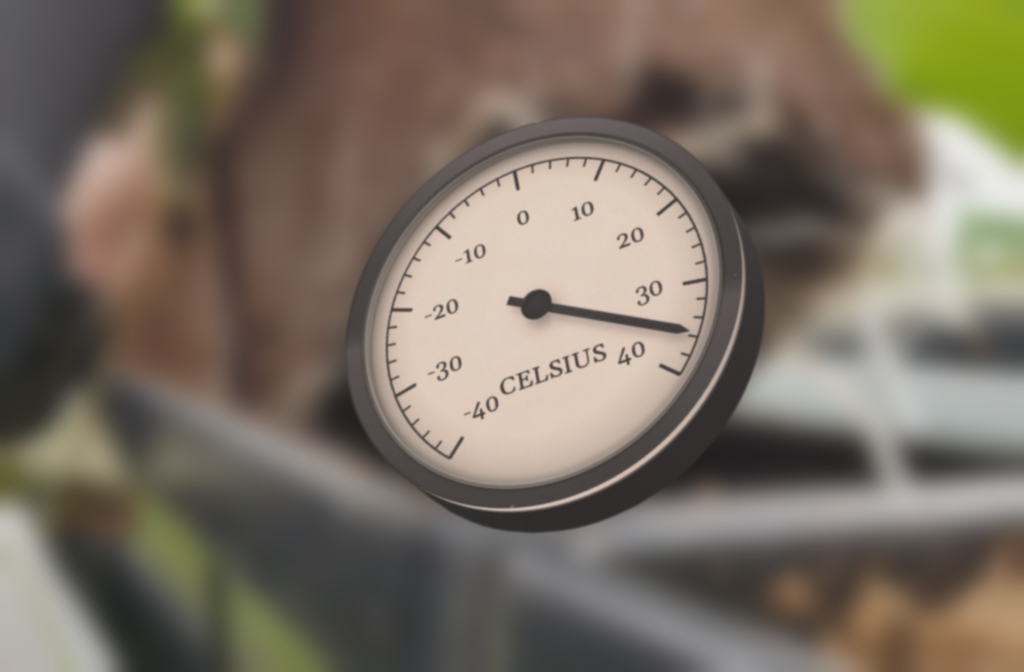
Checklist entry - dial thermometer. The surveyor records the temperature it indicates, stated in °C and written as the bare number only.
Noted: 36
